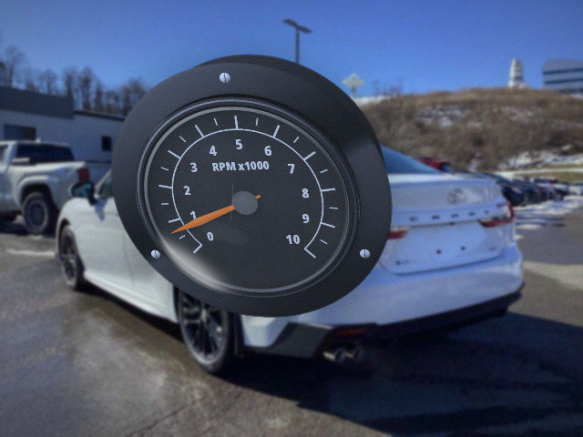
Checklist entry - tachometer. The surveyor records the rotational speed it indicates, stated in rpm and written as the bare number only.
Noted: 750
